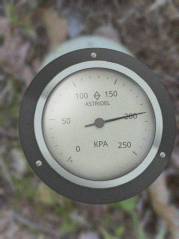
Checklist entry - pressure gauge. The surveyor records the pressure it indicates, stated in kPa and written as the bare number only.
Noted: 200
